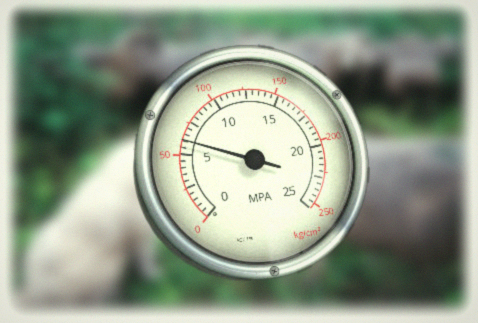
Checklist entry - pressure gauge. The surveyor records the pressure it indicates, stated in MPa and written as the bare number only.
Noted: 6
